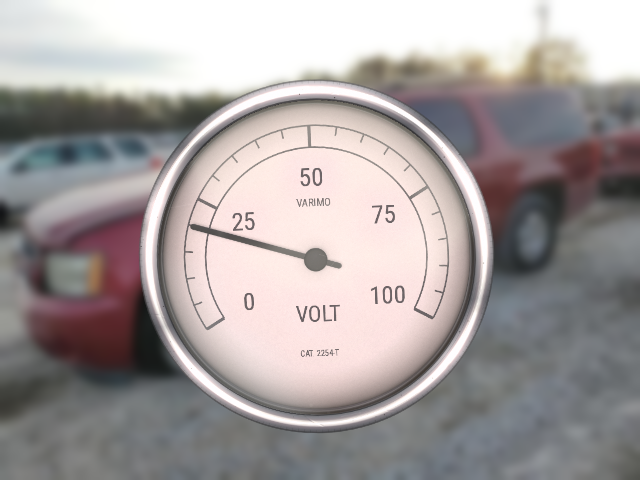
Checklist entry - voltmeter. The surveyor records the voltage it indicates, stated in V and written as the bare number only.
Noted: 20
